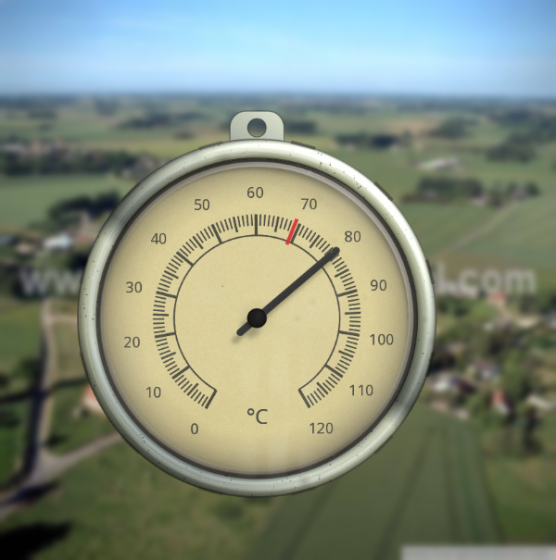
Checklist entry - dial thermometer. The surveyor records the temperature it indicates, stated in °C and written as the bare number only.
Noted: 80
